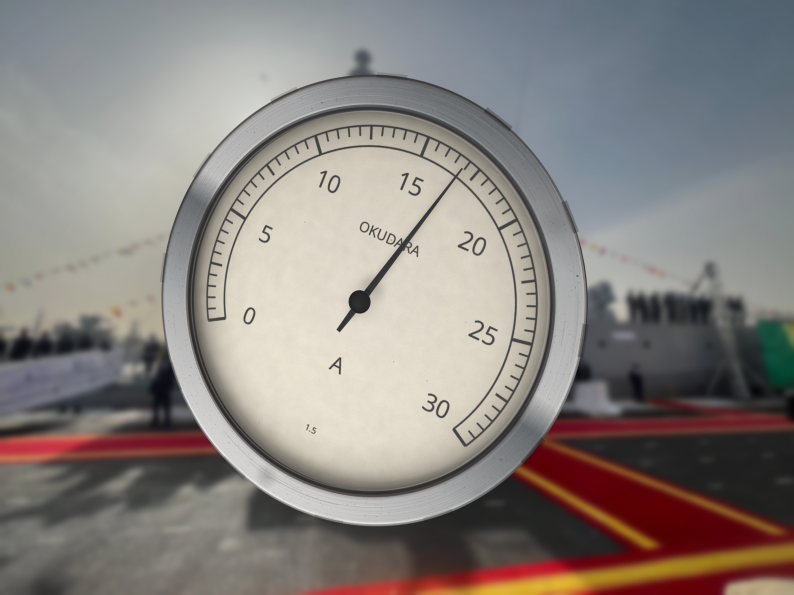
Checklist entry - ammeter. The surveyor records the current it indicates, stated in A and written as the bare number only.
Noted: 17
